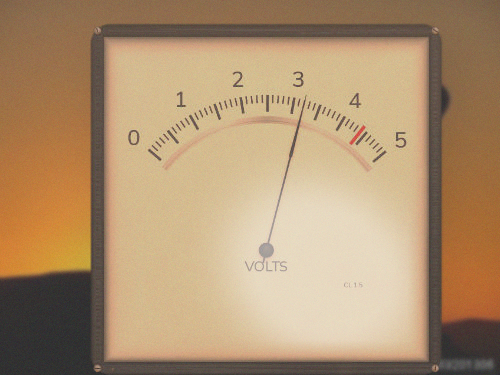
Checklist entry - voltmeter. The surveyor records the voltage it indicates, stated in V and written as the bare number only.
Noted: 3.2
